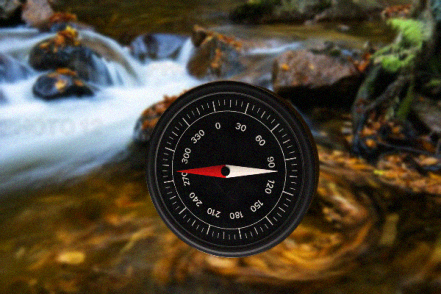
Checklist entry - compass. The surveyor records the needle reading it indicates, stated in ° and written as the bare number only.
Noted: 280
